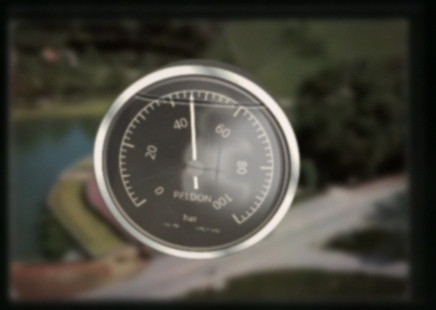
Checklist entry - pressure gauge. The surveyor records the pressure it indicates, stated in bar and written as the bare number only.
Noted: 46
